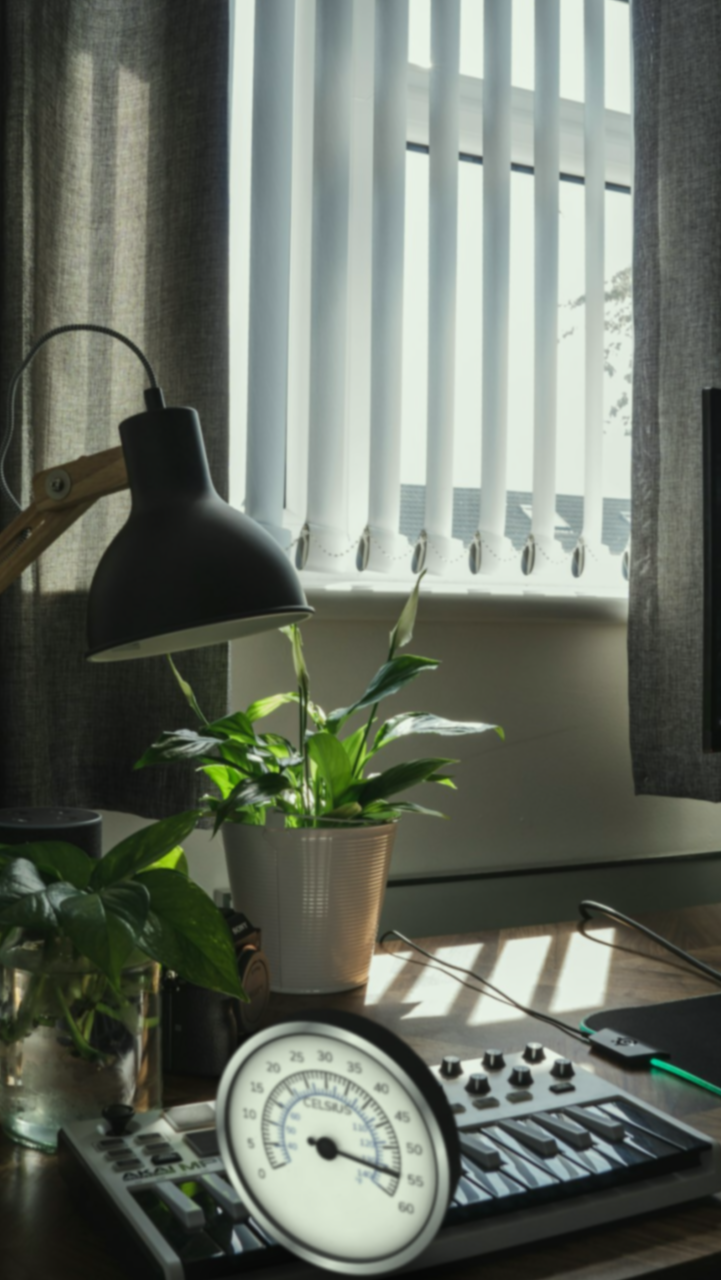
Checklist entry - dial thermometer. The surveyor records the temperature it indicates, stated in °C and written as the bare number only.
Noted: 55
